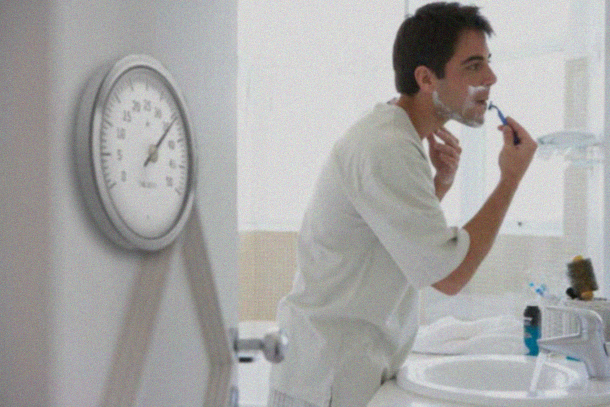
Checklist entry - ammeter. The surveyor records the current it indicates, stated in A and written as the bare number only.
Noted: 35
